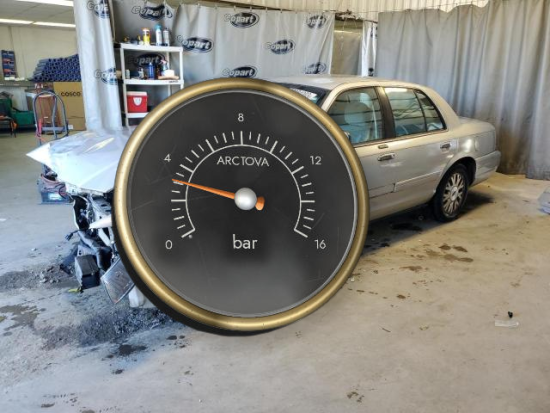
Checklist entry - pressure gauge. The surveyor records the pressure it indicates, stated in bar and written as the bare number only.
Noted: 3
